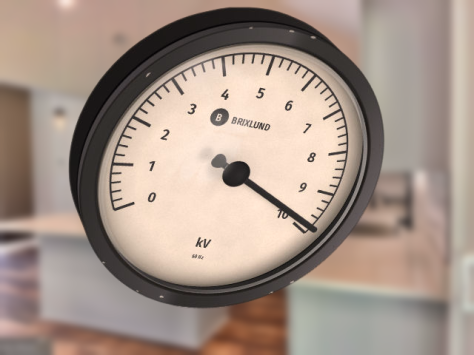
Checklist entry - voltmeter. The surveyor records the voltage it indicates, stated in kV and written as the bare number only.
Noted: 9.8
